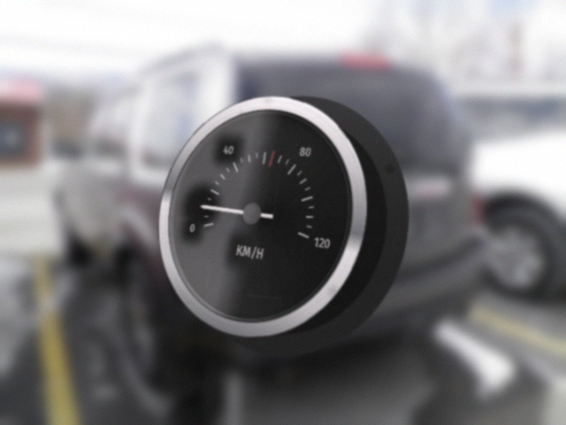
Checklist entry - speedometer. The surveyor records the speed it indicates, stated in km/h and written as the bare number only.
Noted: 10
